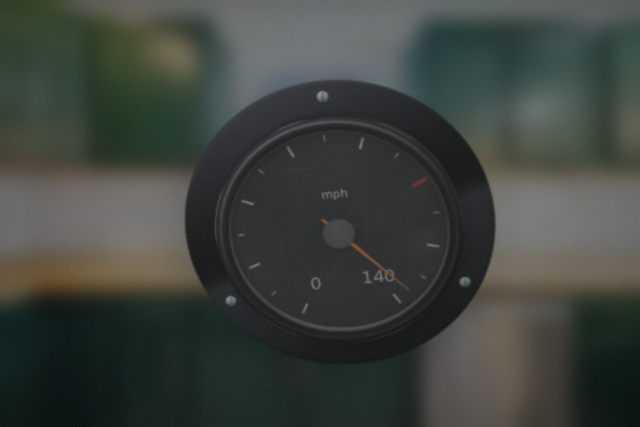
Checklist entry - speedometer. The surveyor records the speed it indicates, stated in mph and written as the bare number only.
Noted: 135
